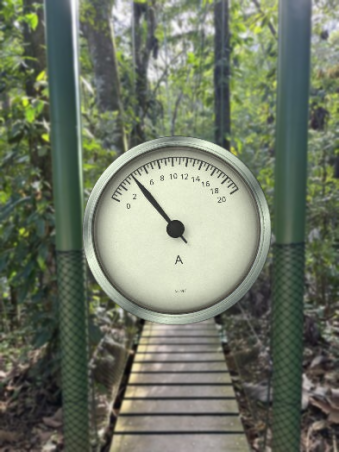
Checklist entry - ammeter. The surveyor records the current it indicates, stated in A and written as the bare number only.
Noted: 4
